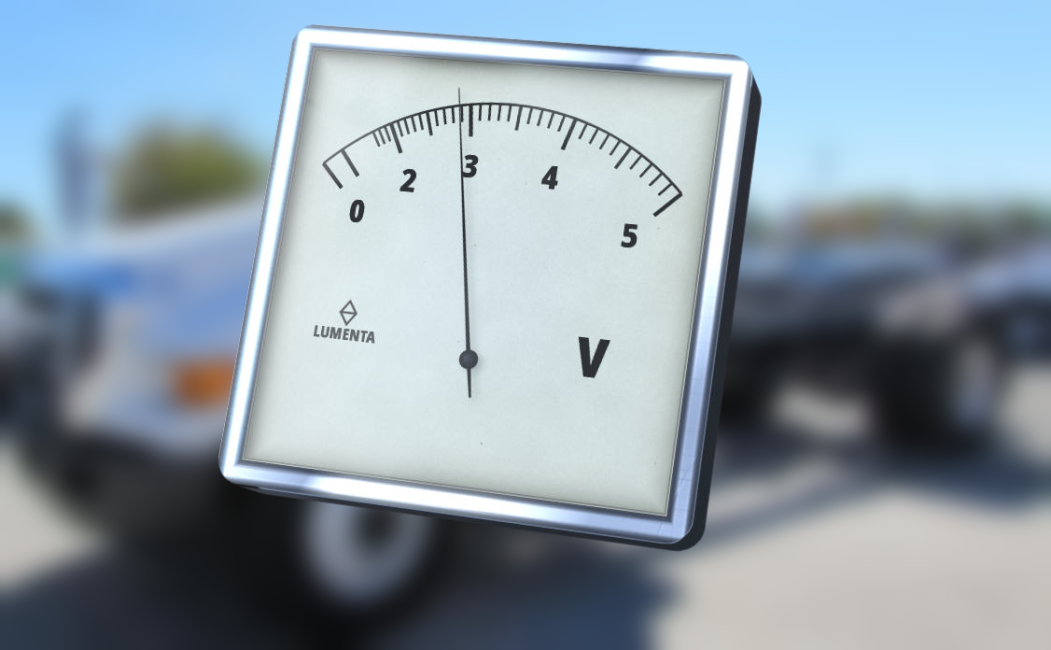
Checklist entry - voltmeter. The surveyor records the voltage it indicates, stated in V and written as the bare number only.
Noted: 2.9
